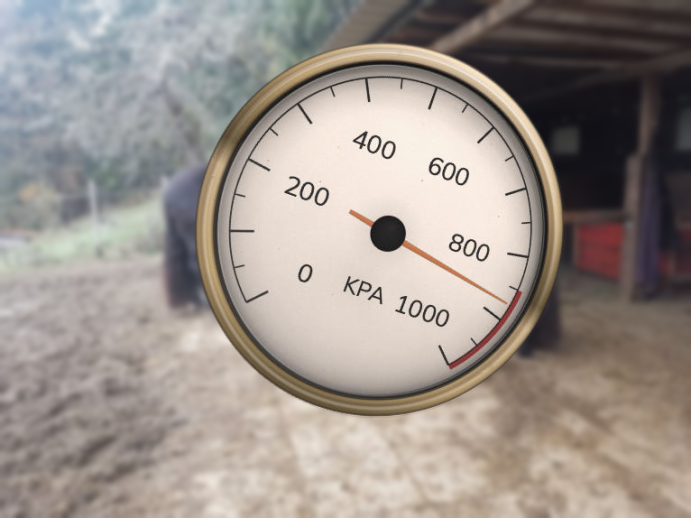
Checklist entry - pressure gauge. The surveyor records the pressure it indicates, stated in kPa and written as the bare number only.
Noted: 875
